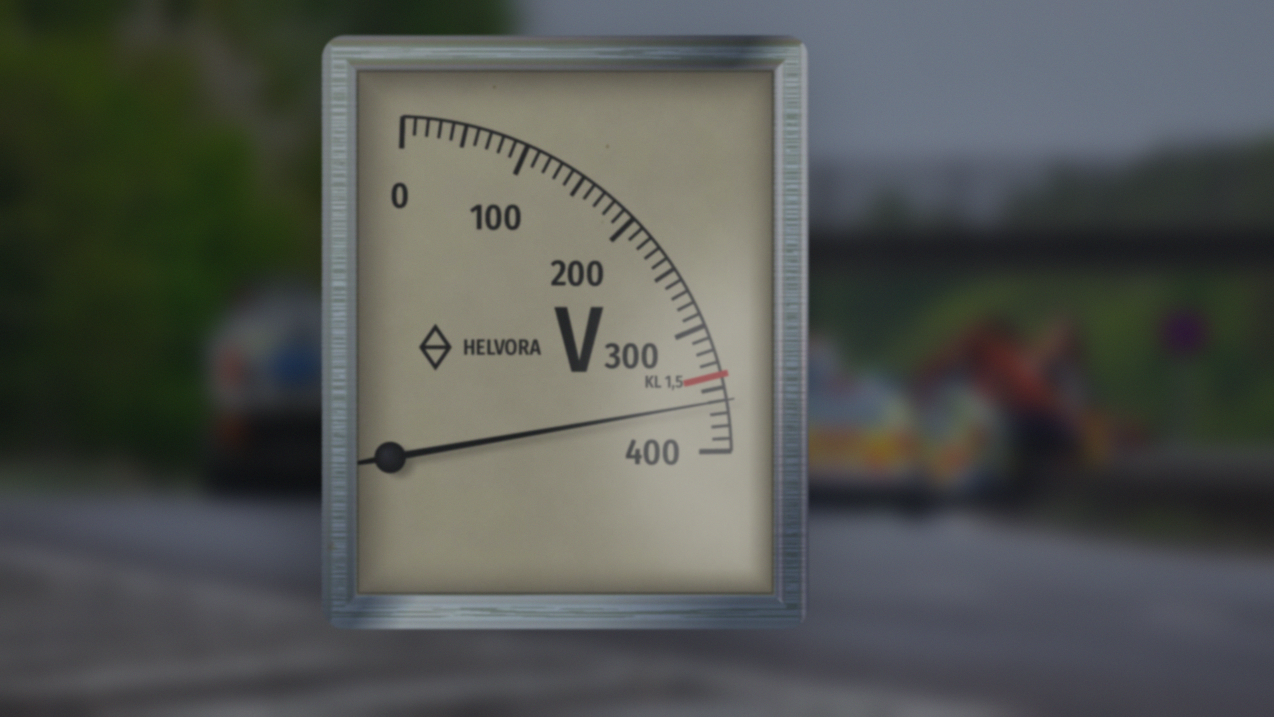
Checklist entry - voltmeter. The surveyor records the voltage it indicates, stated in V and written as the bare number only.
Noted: 360
